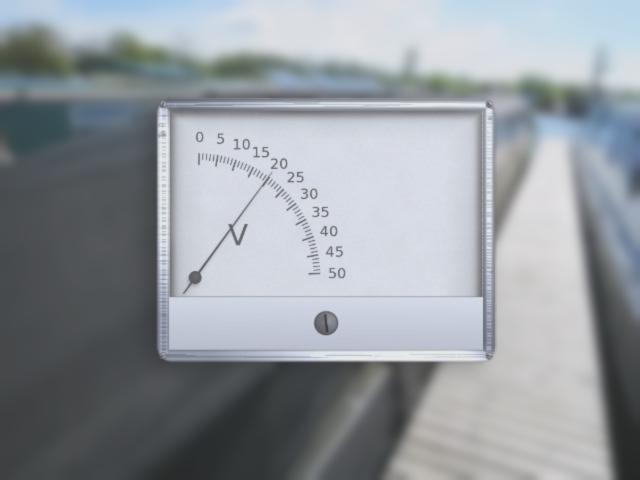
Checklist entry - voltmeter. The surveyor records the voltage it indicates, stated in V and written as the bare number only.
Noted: 20
